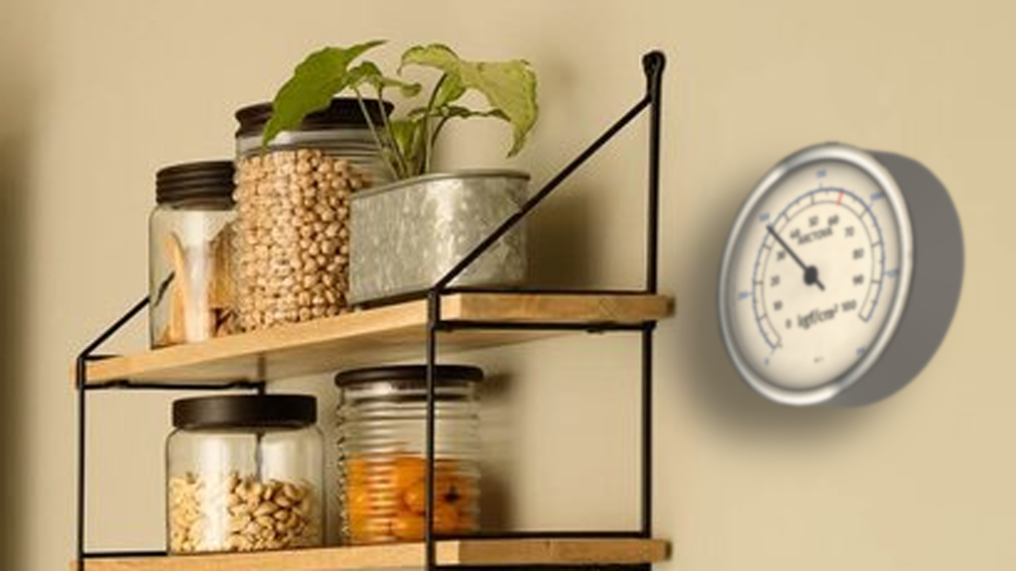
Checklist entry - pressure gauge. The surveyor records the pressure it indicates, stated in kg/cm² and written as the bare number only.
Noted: 35
